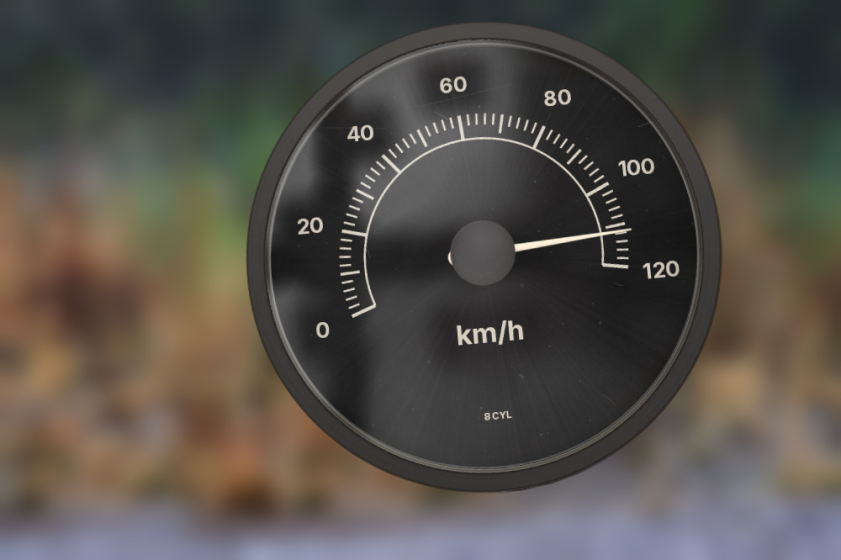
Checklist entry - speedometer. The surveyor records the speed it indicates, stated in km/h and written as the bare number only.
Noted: 112
